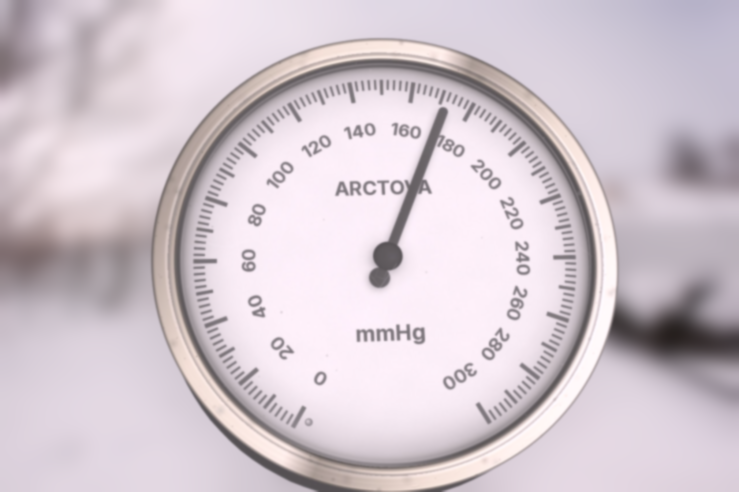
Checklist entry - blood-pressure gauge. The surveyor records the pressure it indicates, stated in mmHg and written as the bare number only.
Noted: 172
